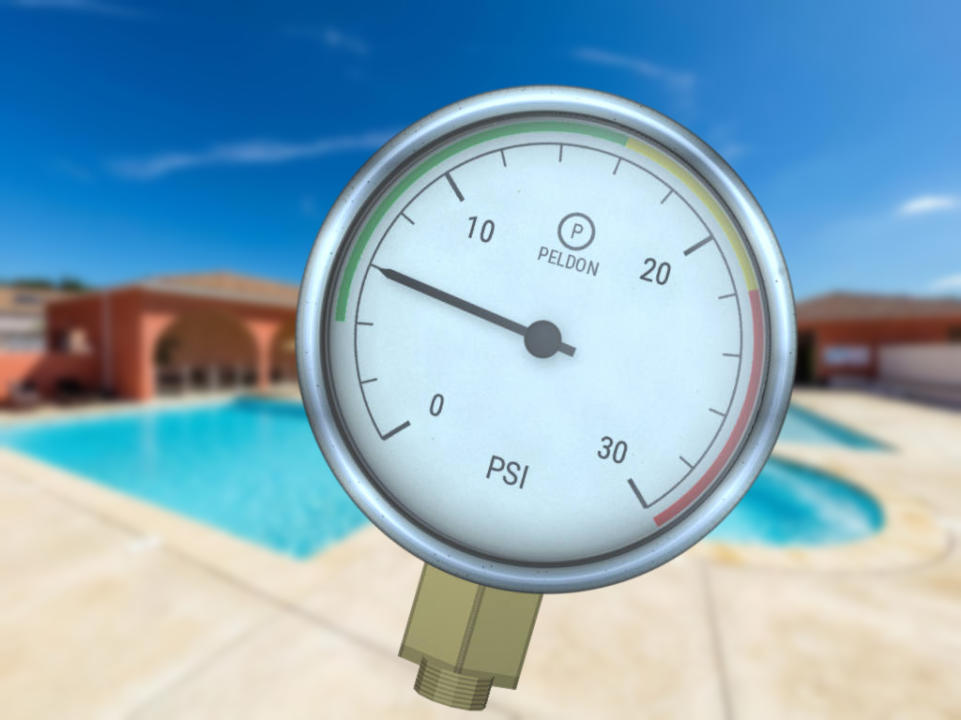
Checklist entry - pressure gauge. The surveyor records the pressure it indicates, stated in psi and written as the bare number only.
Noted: 6
